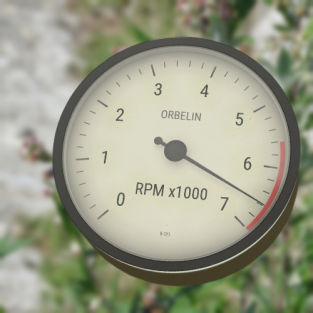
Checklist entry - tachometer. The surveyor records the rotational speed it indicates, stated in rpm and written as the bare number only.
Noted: 6600
